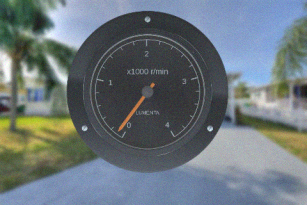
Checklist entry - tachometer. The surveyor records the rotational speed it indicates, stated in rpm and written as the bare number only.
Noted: 100
